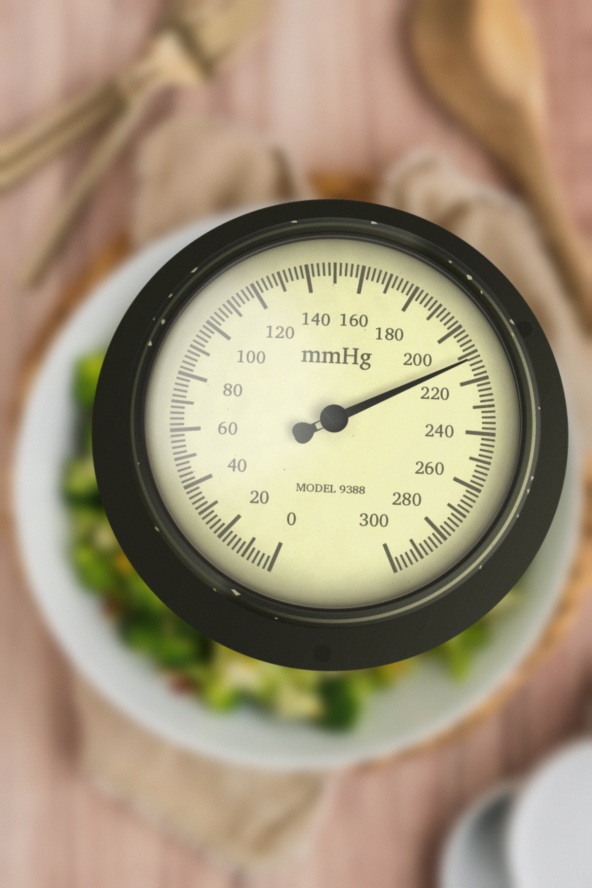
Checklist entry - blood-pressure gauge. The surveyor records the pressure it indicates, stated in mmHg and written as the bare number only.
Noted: 212
